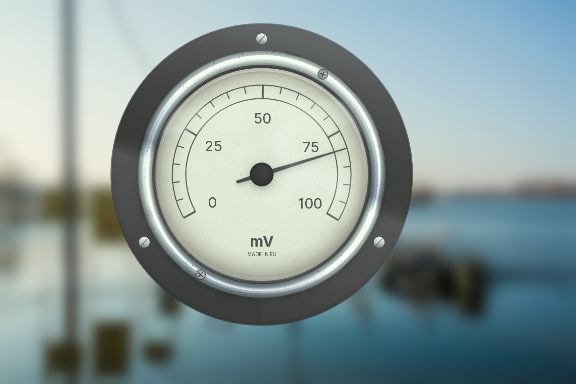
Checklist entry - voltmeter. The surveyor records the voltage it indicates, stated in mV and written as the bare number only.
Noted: 80
